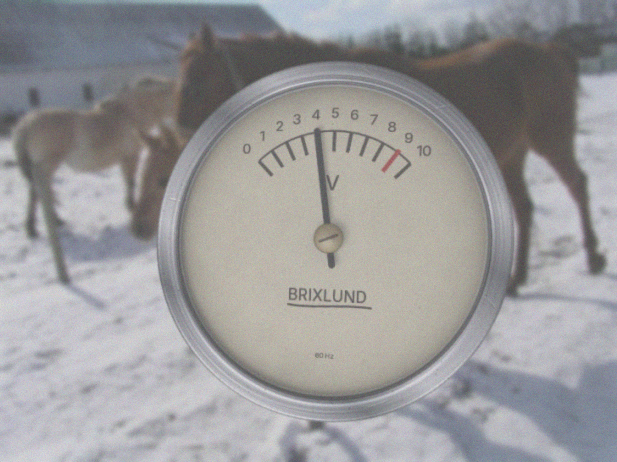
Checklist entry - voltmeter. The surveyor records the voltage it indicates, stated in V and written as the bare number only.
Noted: 4
